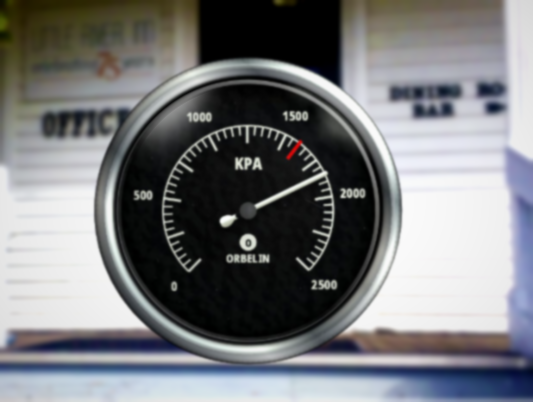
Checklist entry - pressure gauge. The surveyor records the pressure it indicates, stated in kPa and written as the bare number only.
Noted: 1850
